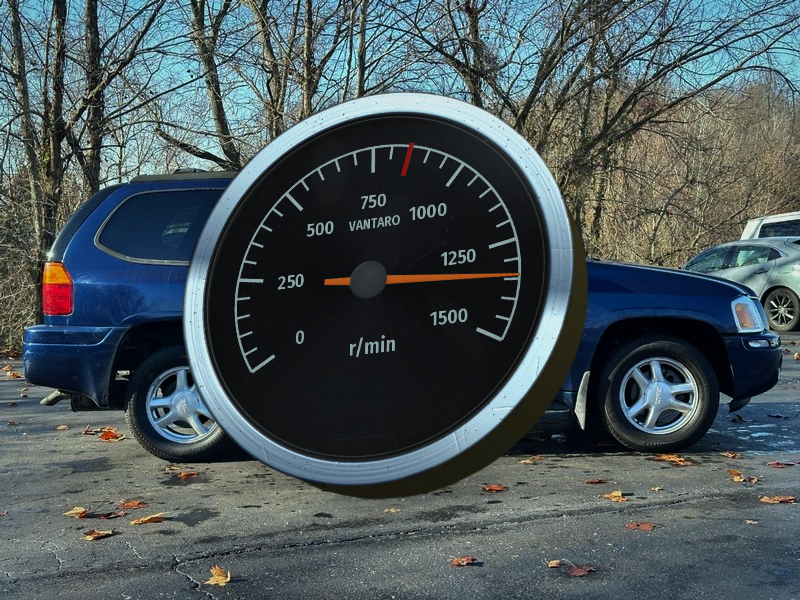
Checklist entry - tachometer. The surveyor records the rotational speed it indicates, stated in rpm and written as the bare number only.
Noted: 1350
